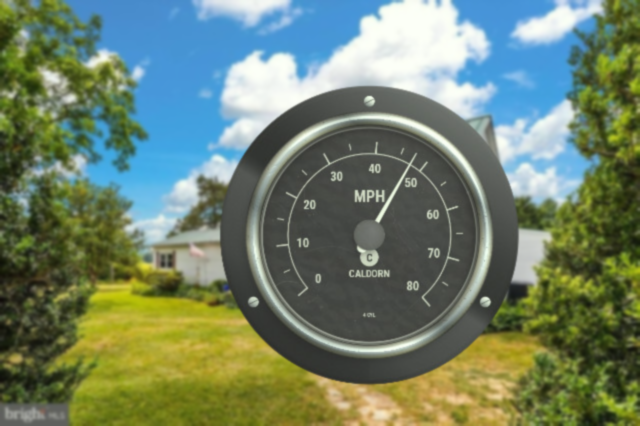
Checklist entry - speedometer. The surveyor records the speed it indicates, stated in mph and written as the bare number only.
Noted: 47.5
